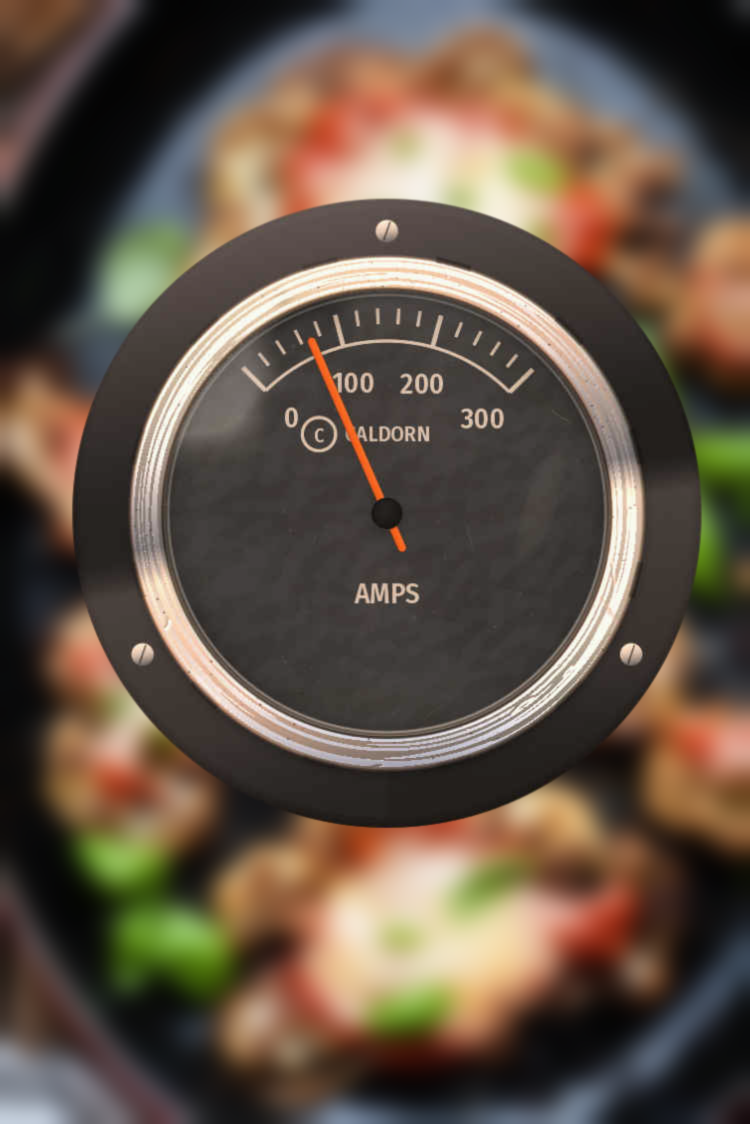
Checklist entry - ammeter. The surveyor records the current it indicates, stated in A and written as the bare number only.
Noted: 70
